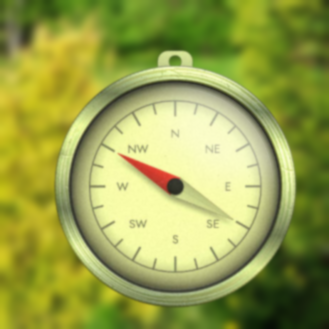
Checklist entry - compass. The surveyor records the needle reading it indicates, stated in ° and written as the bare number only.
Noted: 300
